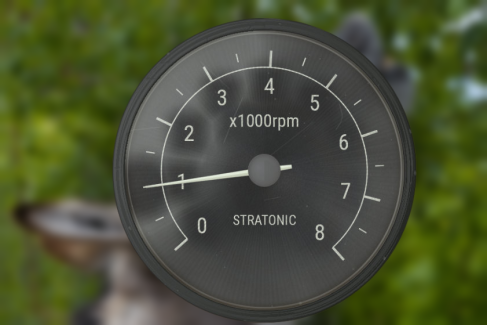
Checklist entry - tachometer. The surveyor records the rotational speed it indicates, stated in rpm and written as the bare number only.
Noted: 1000
